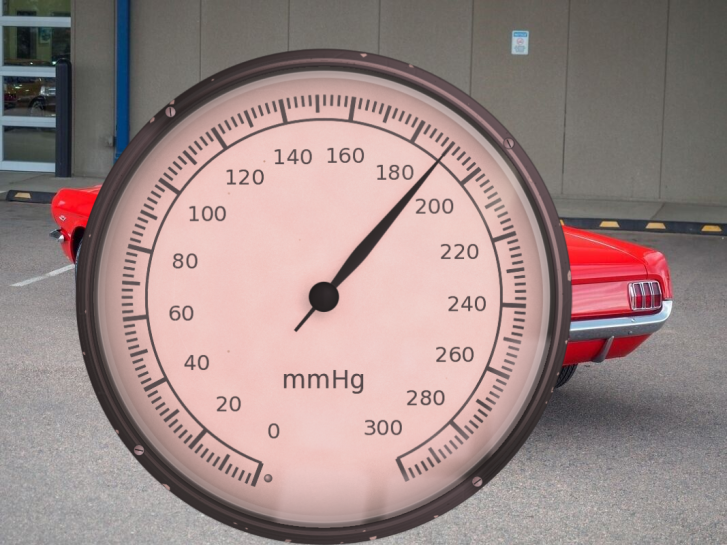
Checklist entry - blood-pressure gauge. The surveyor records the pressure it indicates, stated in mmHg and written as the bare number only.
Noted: 190
